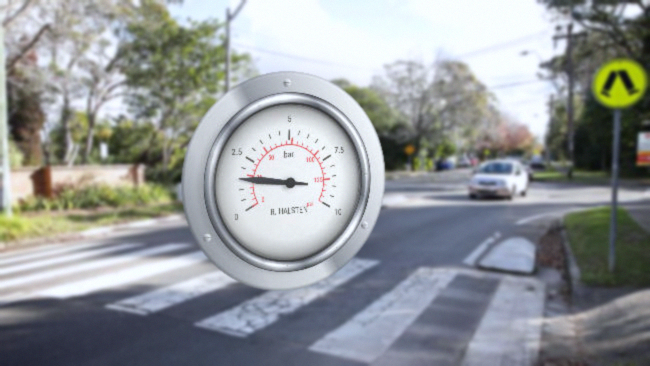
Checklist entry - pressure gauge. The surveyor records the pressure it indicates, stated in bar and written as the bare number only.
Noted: 1.5
